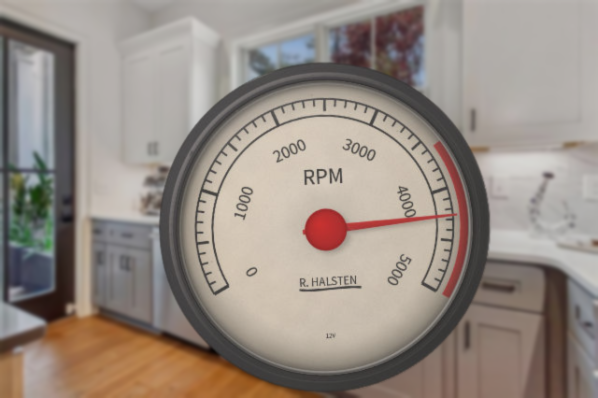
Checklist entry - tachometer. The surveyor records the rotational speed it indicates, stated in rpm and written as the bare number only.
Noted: 4250
